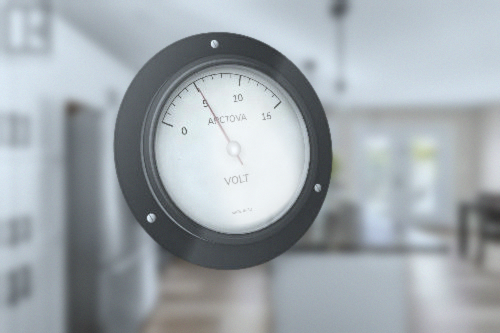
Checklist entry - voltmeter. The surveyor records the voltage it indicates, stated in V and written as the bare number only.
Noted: 5
